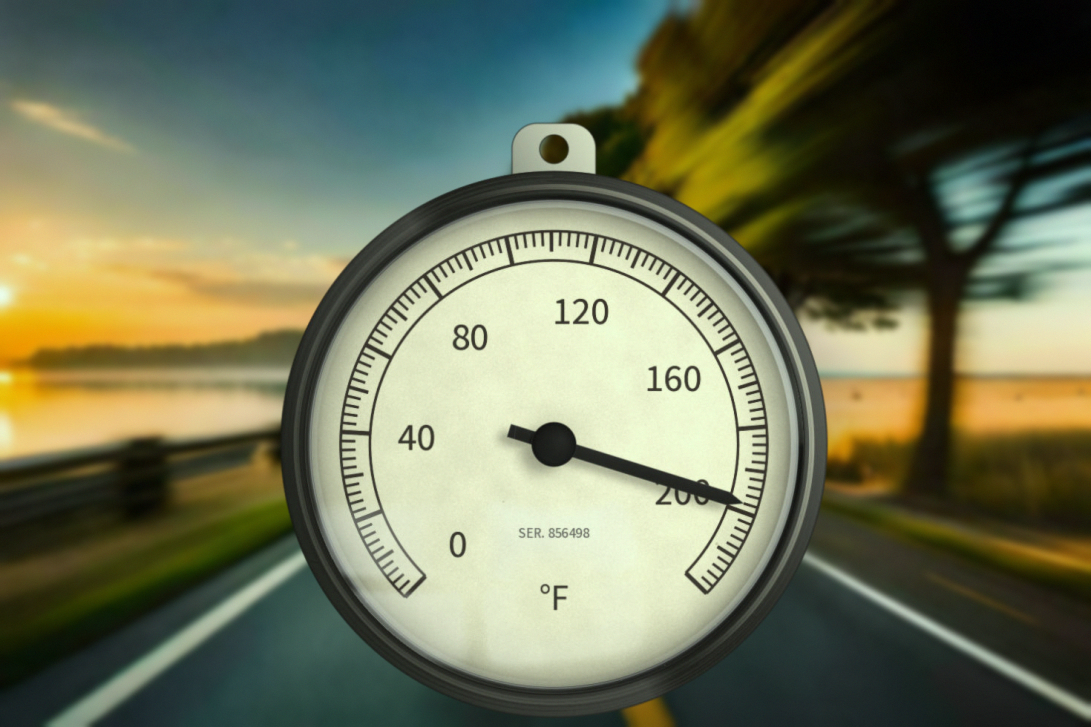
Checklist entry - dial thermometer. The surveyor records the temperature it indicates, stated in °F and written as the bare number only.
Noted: 198
